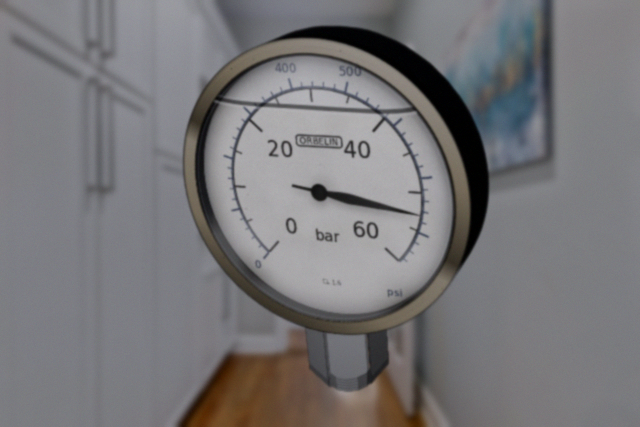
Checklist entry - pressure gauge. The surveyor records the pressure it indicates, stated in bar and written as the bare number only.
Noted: 52.5
